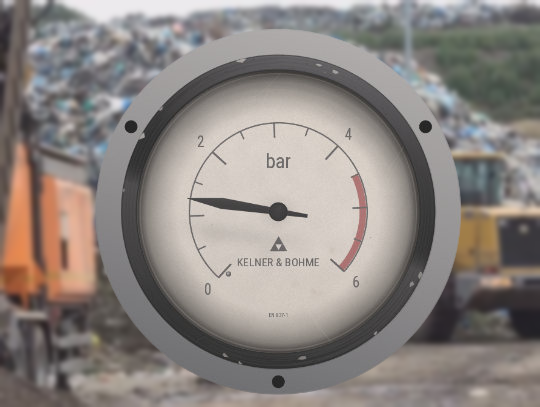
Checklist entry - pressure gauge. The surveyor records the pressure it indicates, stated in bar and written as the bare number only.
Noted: 1.25
